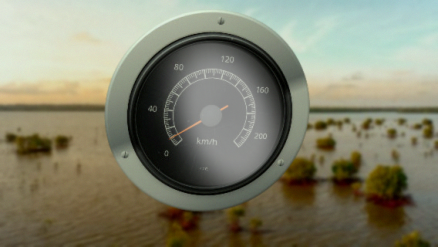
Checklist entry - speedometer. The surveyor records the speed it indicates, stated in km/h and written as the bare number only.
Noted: 10
